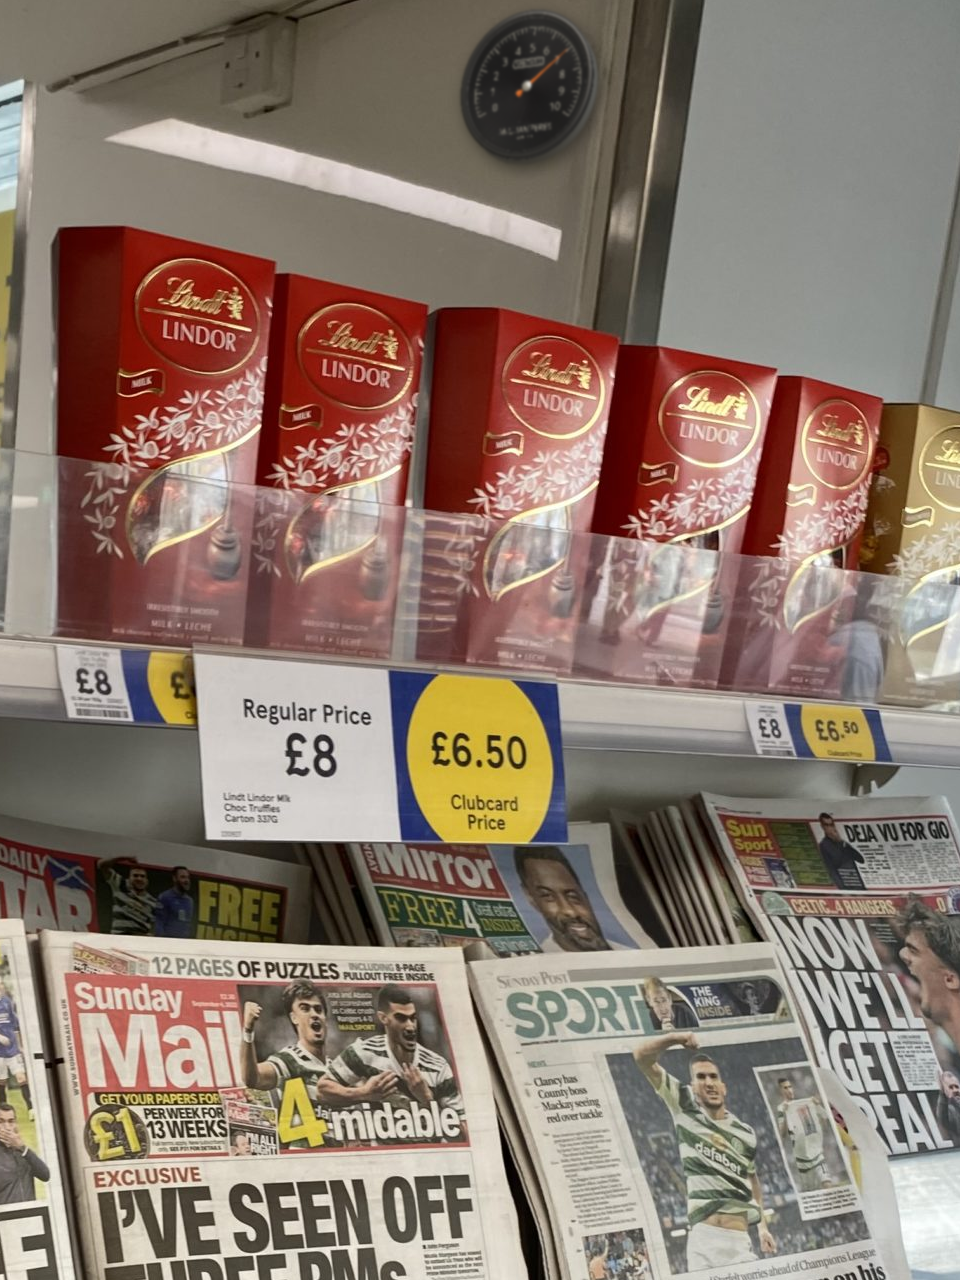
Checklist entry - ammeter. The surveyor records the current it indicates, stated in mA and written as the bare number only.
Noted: 7
